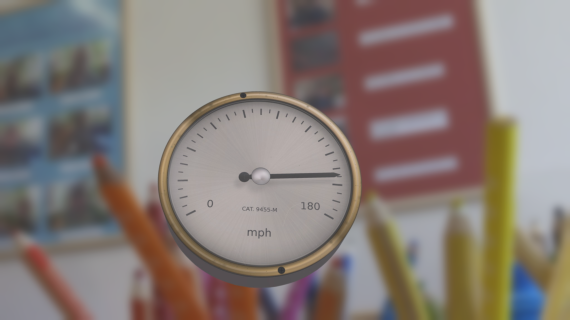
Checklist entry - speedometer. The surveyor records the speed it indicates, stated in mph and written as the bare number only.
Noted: 155
